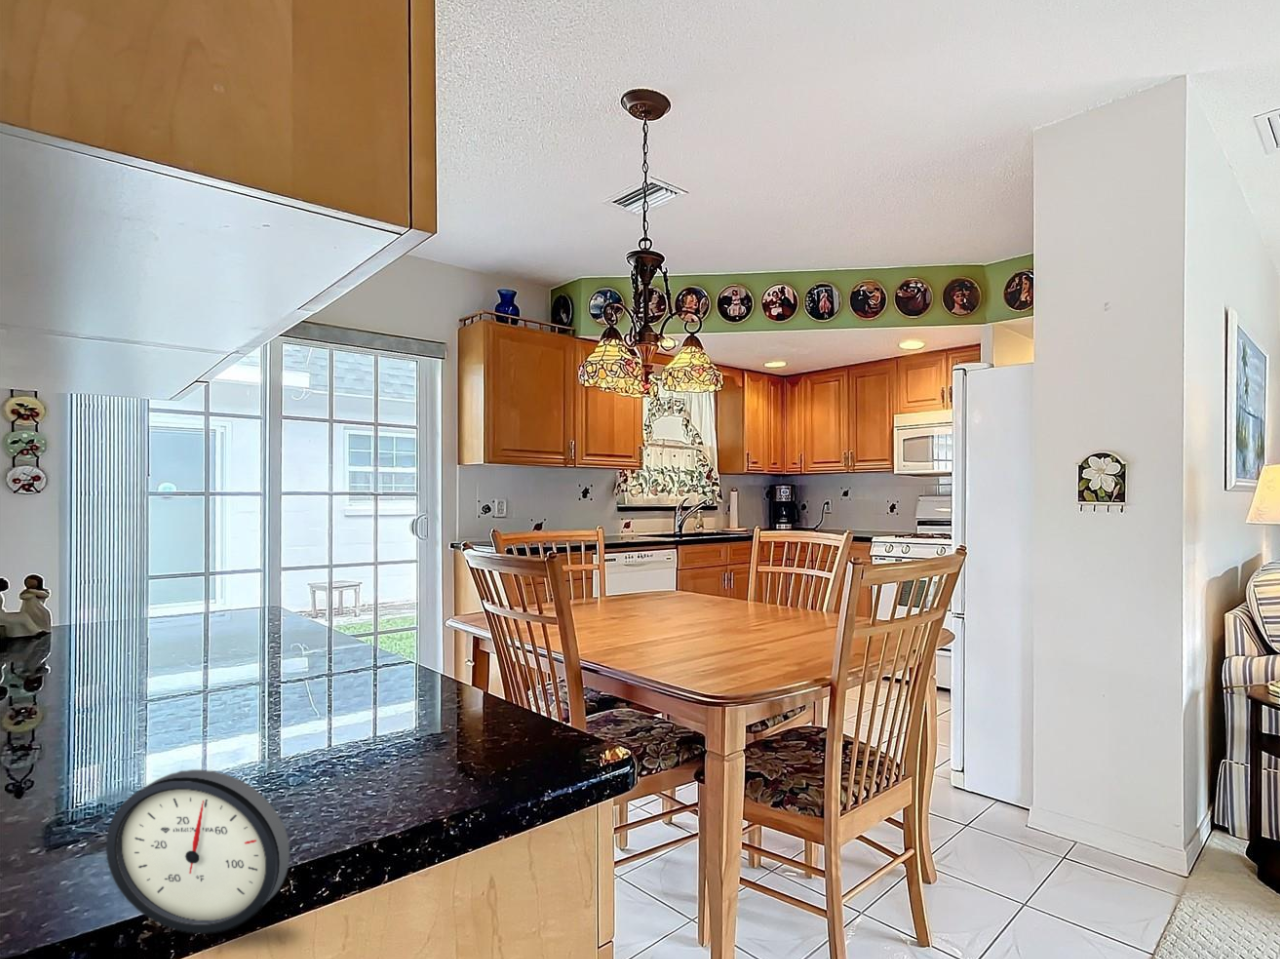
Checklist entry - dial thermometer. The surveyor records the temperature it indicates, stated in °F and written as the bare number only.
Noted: 40
